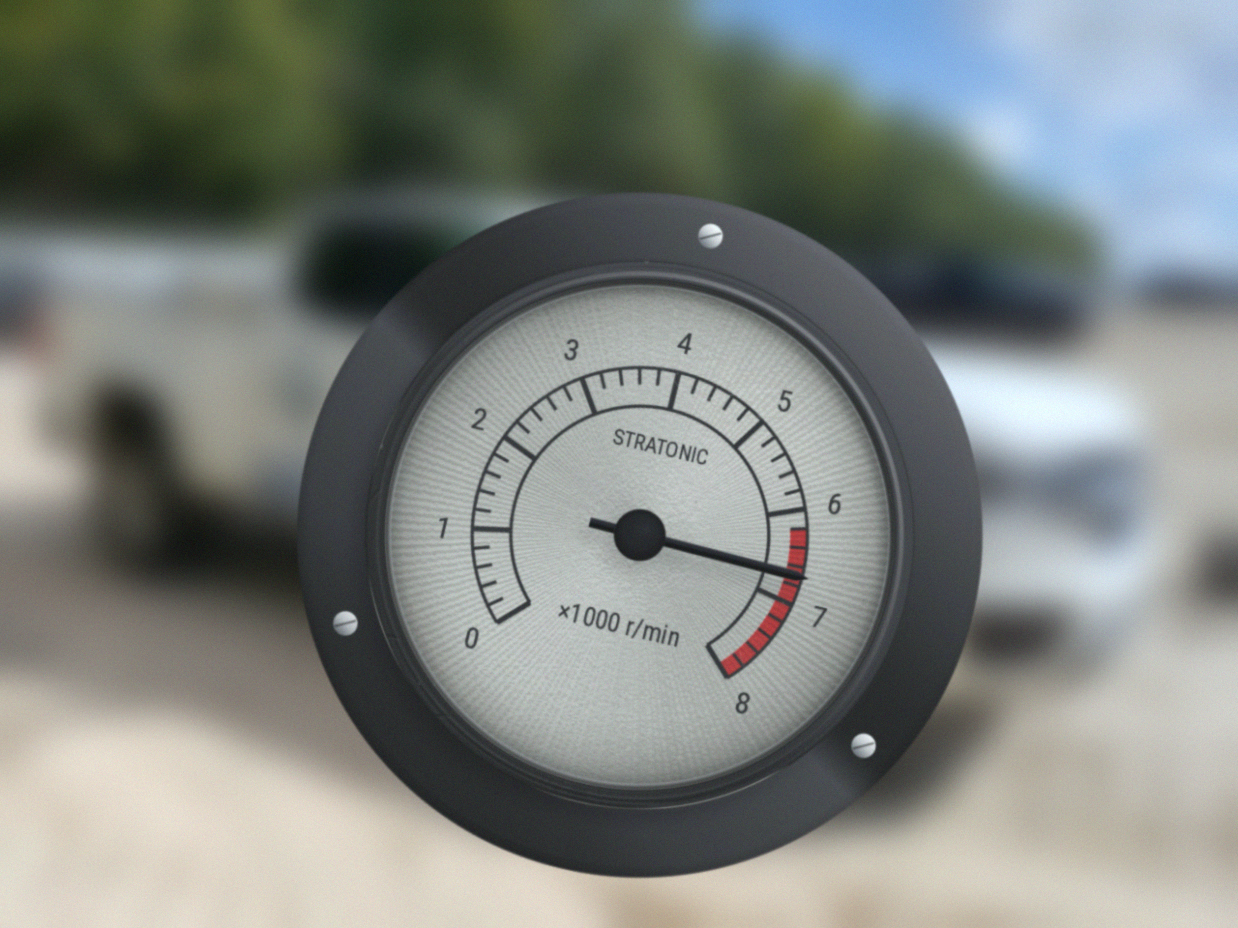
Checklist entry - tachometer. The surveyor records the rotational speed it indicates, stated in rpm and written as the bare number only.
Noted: 6700
